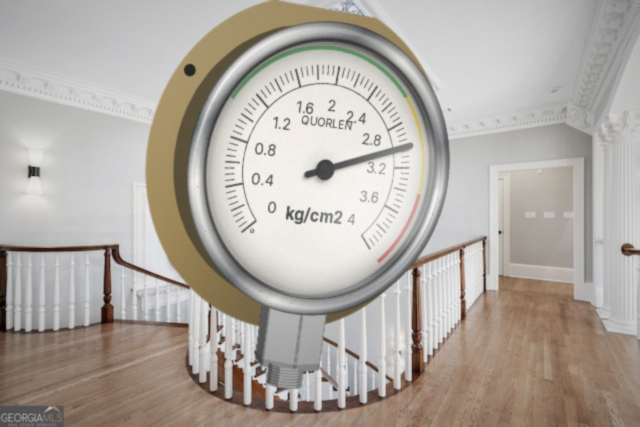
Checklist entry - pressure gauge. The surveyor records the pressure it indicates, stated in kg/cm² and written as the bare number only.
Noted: 3
